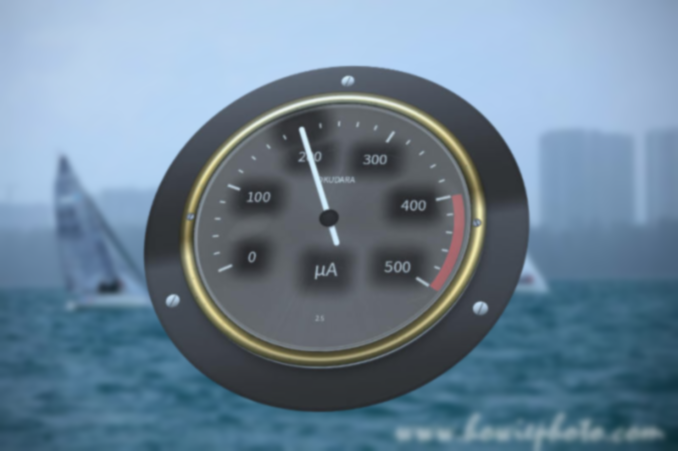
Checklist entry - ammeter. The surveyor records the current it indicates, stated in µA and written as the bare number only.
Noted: 200
